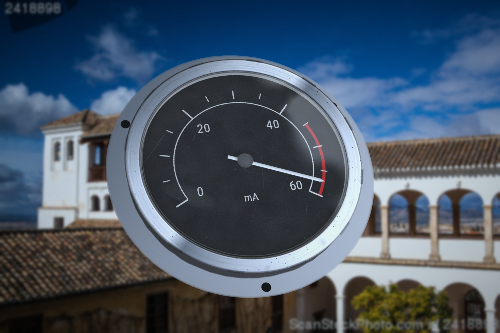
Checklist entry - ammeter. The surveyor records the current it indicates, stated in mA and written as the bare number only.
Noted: 57.5
